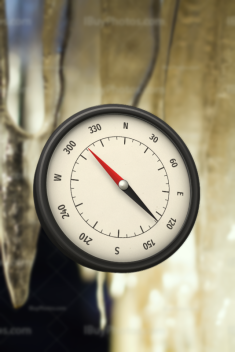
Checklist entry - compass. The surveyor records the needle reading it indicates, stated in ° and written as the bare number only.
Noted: 310
